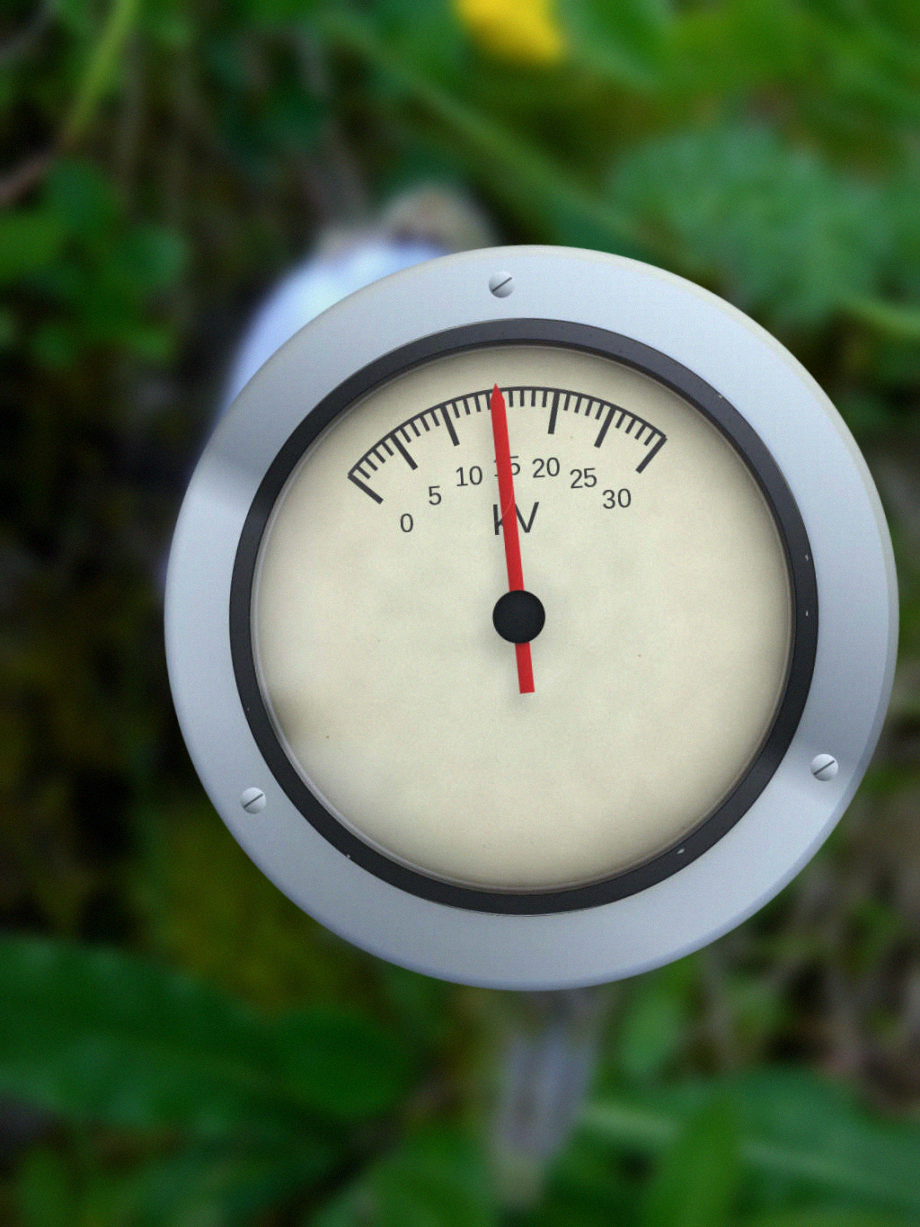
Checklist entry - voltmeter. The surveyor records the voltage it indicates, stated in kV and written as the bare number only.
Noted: 15
